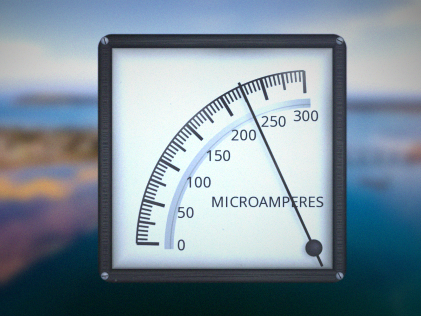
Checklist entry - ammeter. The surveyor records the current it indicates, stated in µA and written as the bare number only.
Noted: 225
